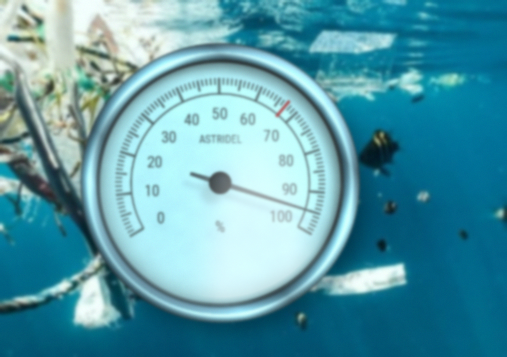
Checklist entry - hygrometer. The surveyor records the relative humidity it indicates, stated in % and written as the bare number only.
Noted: 95
